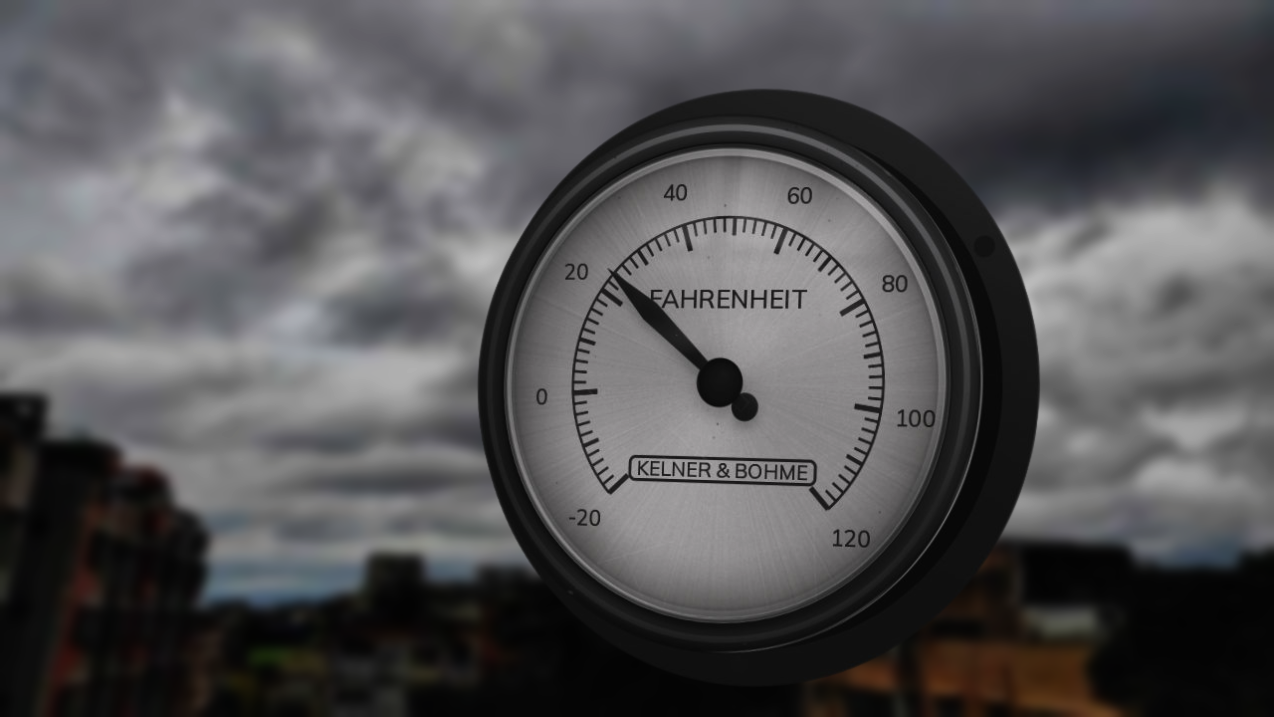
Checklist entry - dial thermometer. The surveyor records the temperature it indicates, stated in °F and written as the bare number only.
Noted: 24
